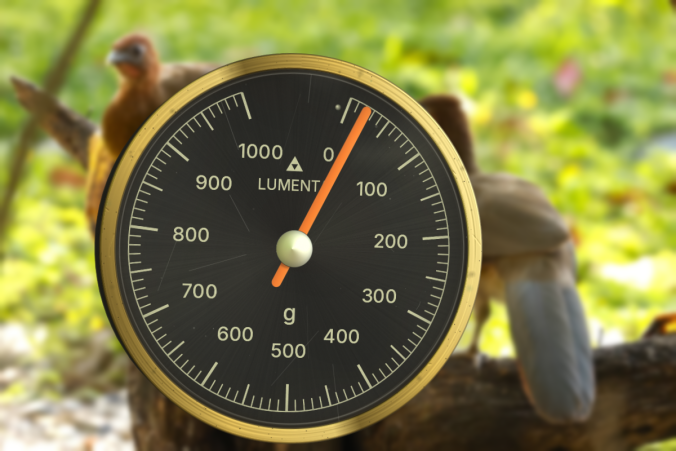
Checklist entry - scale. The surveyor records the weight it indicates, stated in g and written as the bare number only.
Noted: 20
